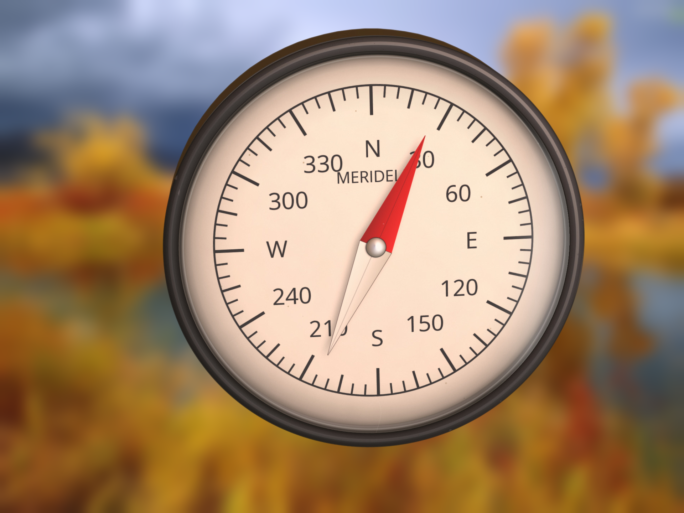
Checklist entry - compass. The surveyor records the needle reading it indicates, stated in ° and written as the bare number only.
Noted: 25
